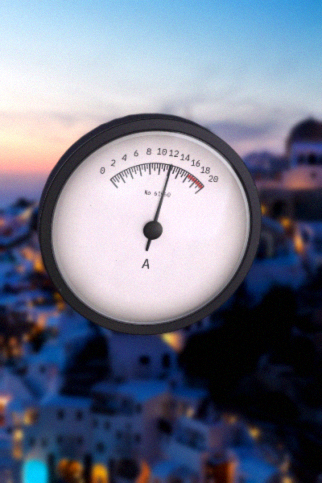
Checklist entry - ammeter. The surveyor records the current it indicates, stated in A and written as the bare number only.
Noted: 12
